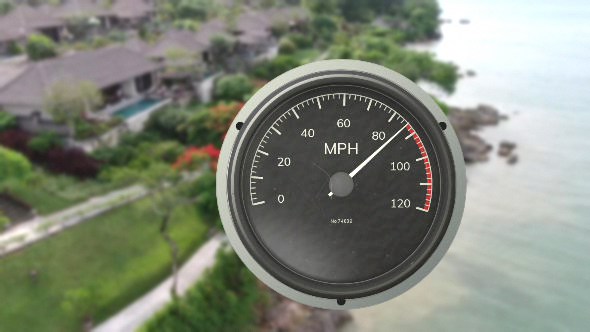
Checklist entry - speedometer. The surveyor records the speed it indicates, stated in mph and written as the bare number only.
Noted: 86
